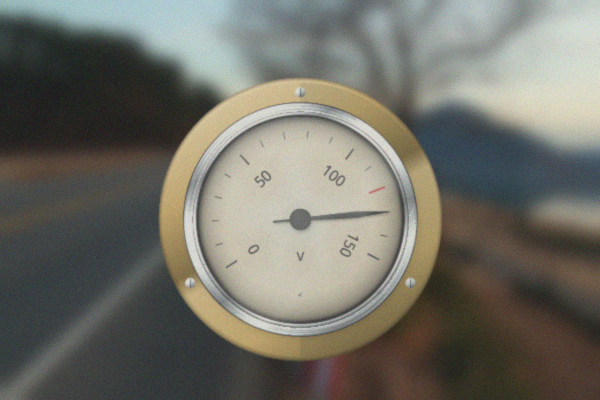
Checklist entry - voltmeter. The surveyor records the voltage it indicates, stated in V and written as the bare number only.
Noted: 130
